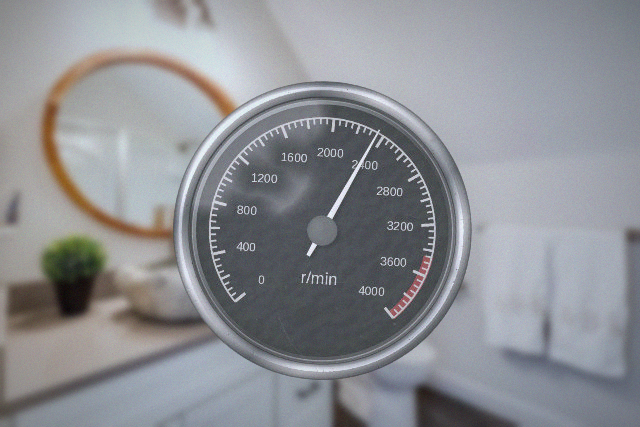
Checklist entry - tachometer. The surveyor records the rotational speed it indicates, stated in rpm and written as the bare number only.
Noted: 2350
